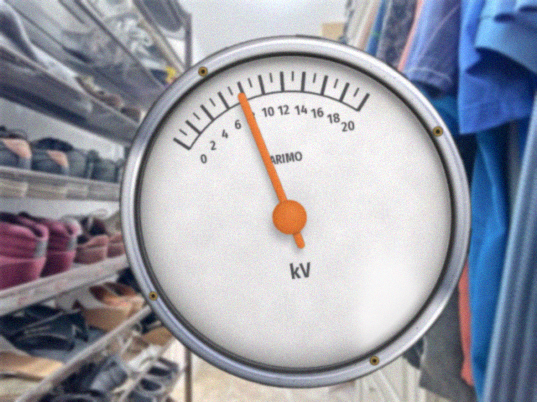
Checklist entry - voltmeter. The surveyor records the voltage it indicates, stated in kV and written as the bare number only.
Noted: 8
